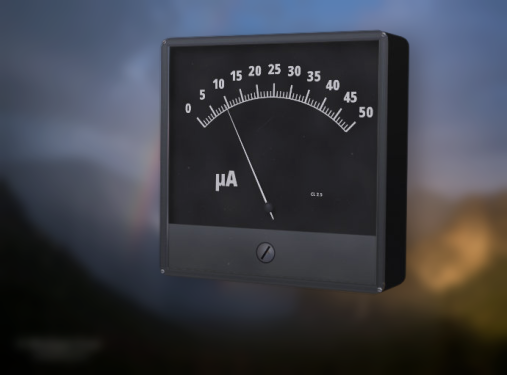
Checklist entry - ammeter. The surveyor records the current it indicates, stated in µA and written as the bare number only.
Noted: 10
